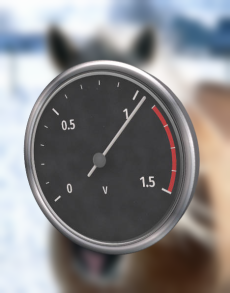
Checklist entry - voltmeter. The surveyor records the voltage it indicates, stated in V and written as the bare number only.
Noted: 1.05
